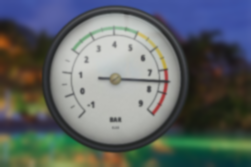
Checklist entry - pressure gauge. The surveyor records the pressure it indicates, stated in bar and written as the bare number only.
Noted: 7.5
